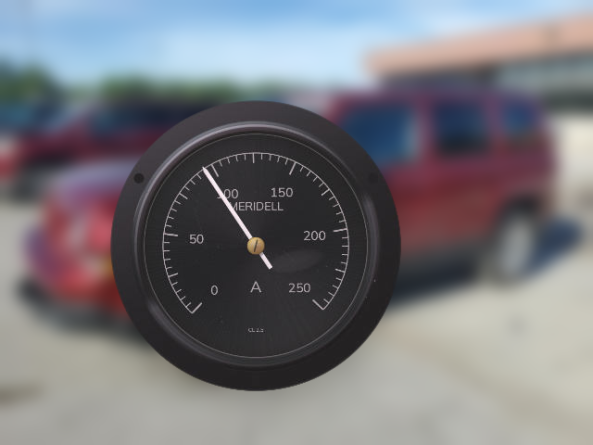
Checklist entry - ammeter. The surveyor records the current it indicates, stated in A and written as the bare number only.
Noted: 95
